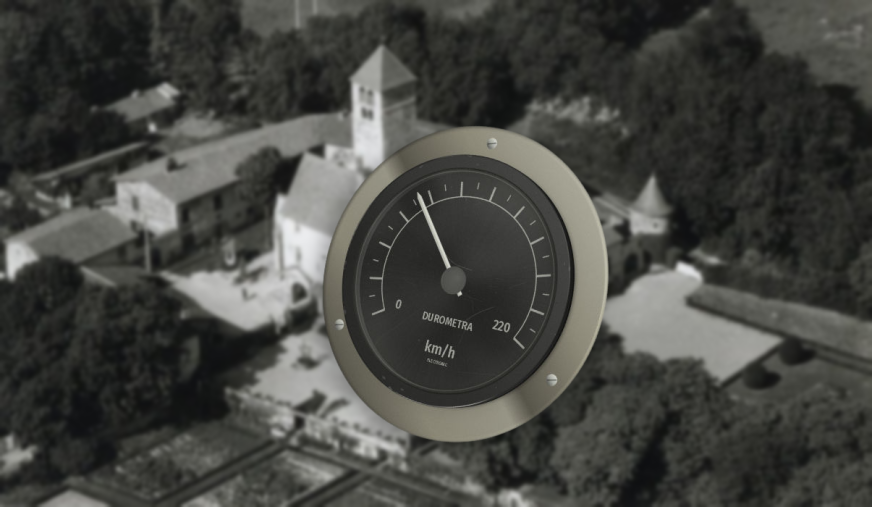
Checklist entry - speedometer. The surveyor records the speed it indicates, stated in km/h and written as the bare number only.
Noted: 75
